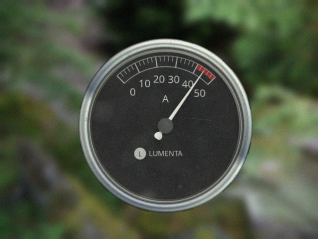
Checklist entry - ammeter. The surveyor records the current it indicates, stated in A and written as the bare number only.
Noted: 44
